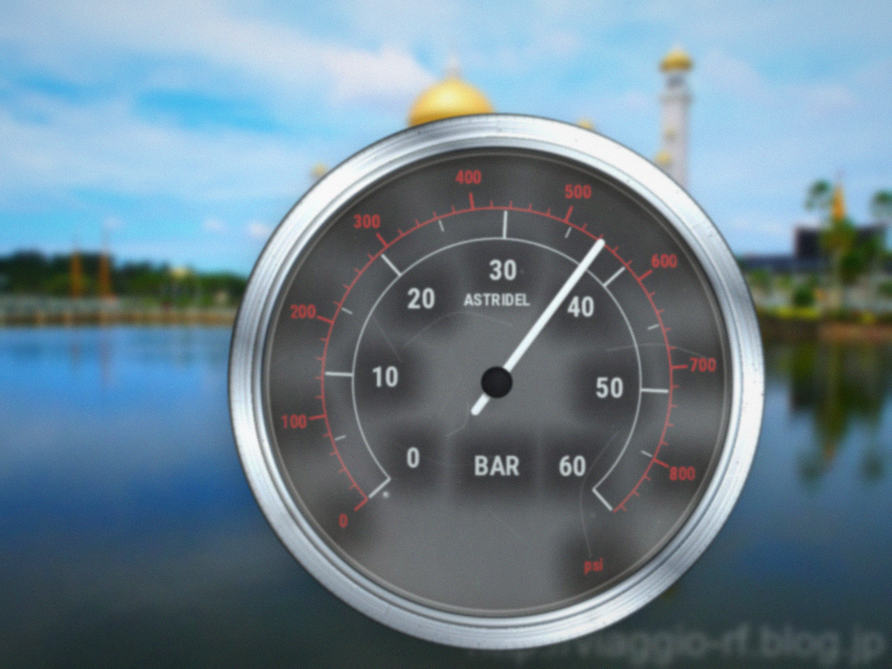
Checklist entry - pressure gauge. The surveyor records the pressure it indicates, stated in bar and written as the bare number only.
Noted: 37.5
